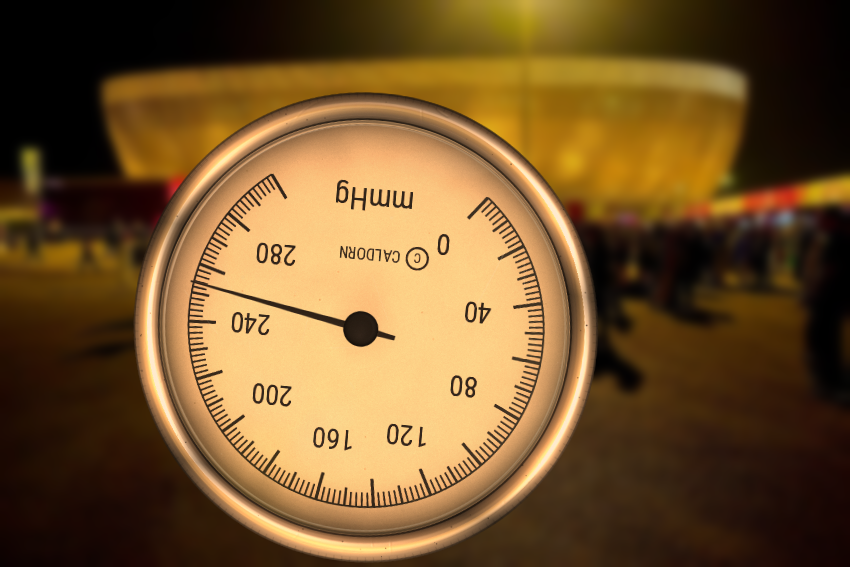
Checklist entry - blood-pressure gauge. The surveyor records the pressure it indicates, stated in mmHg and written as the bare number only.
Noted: 254
